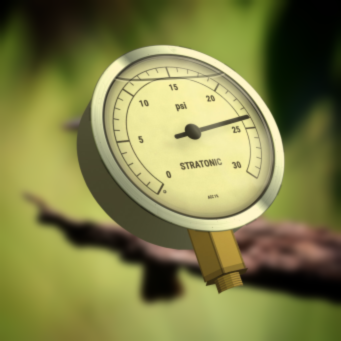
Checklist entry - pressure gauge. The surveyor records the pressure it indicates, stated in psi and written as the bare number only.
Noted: 24
